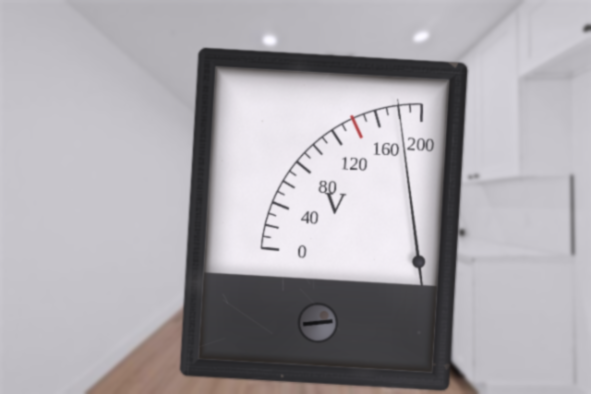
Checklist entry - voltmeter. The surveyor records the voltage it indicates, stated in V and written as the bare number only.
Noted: 180
